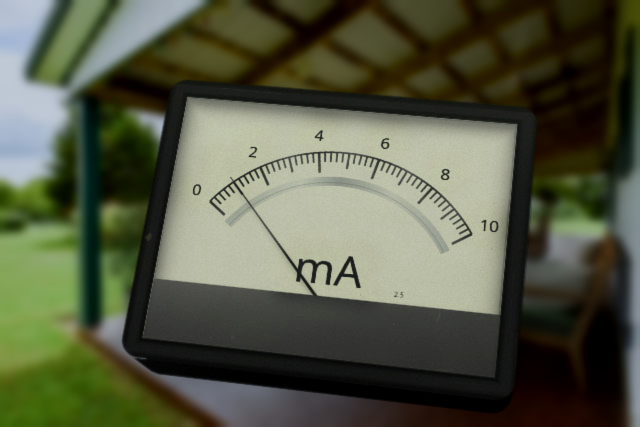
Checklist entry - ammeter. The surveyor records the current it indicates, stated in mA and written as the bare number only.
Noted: 1
